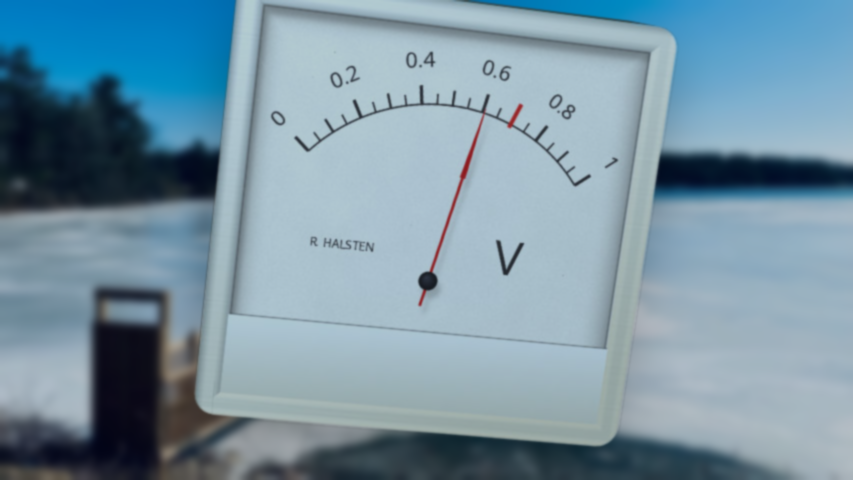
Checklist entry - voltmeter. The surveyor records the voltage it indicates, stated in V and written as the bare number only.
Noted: 0.6
